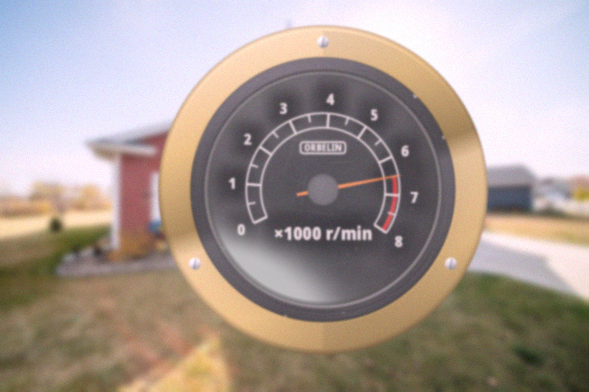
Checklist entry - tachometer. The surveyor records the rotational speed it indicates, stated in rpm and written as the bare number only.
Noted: 6500
